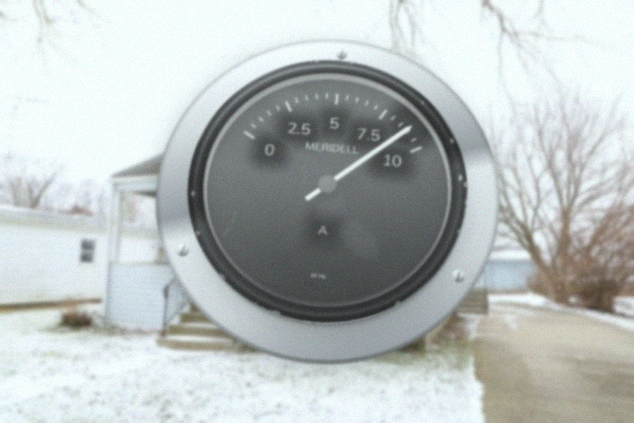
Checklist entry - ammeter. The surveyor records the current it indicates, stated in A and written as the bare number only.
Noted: 9
